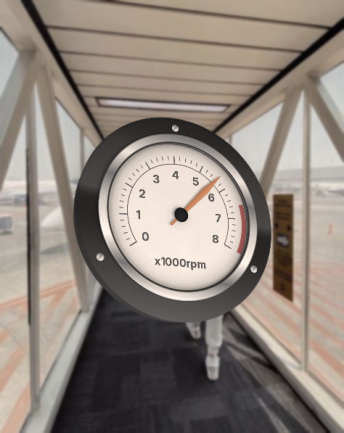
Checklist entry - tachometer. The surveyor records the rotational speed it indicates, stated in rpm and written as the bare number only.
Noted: 5600
